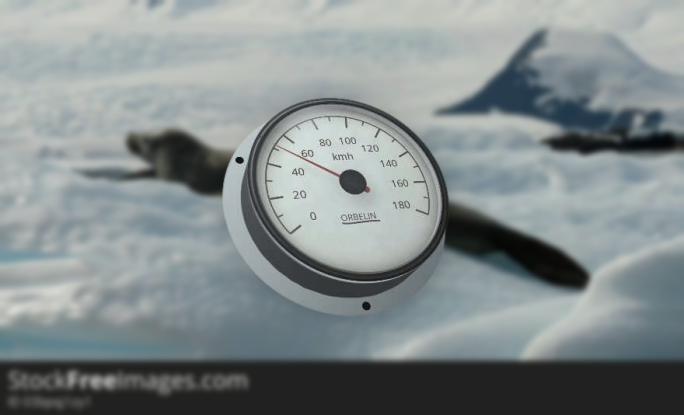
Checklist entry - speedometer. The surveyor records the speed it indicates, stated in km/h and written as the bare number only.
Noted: 50
